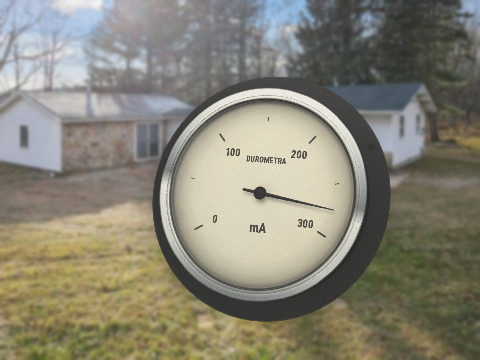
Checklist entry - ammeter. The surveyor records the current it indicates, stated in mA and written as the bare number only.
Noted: 275
